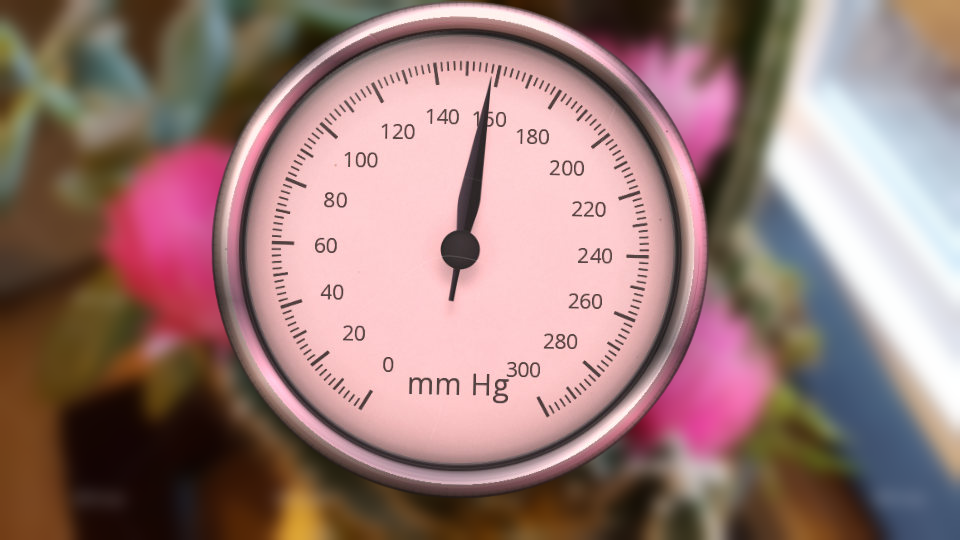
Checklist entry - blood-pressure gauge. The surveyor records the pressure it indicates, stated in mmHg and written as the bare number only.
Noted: 158
